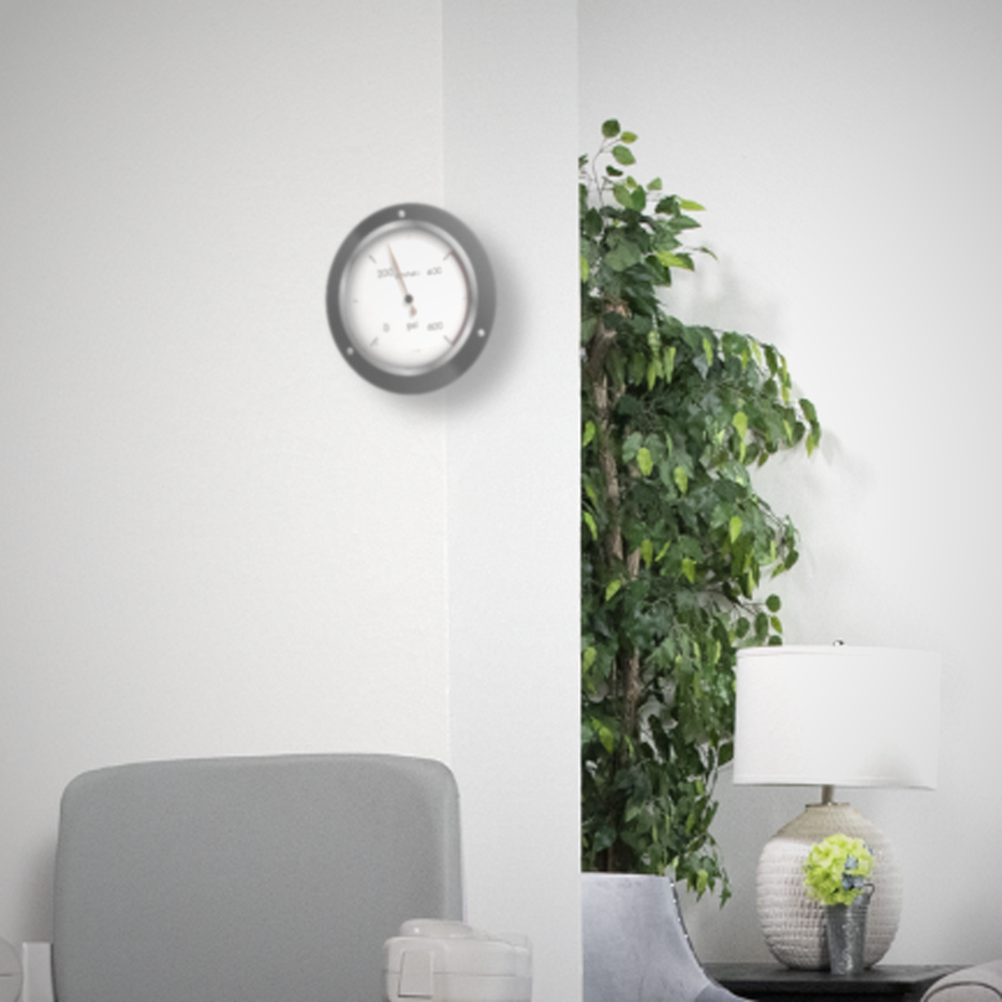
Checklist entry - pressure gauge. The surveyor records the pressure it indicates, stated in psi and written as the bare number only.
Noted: 250
